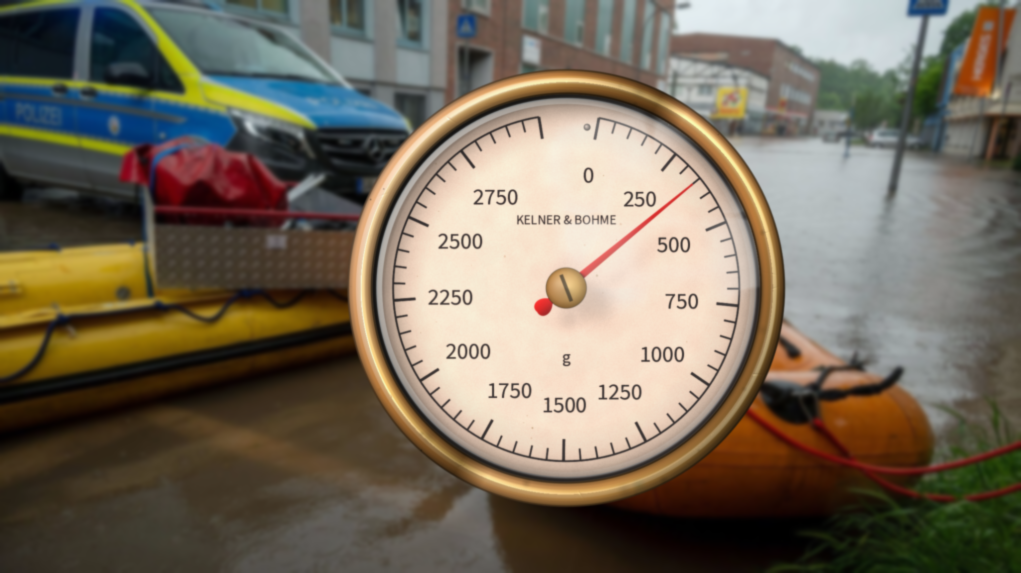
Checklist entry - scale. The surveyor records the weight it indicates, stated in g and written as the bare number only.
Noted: 350
